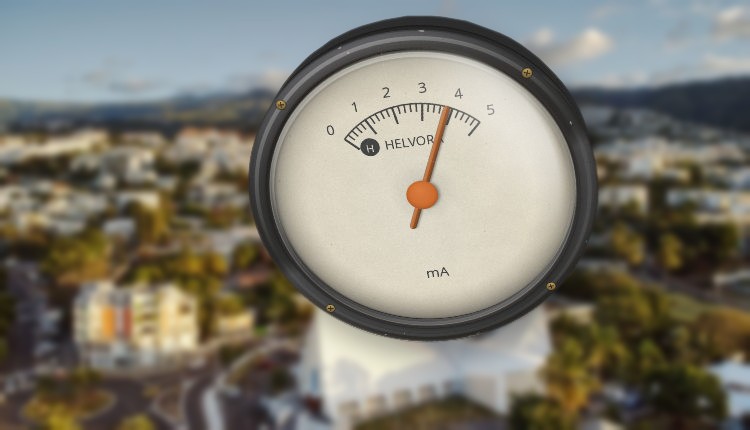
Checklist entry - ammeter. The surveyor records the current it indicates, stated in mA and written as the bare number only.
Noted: 3.8
